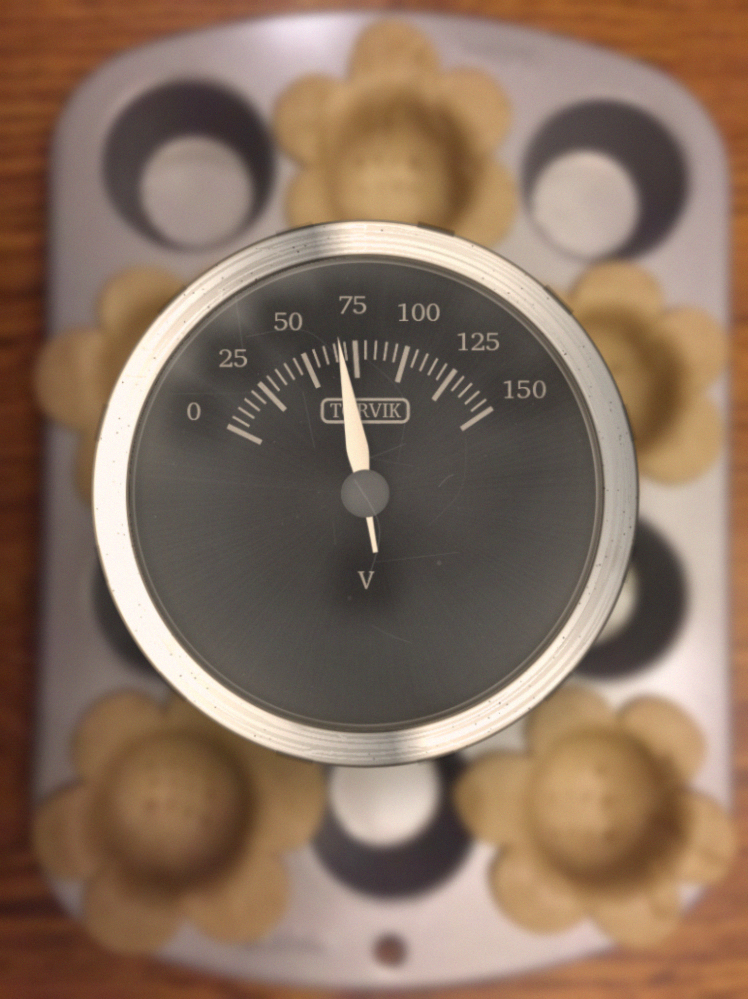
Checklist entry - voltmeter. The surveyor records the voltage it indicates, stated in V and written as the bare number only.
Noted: 67.5
